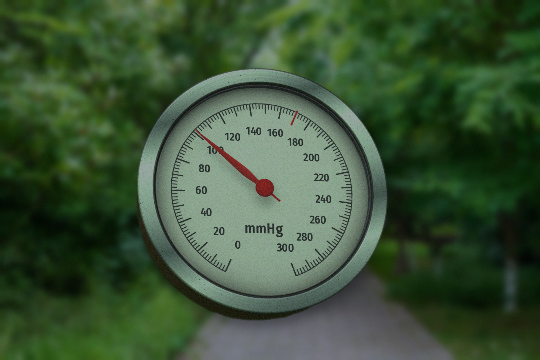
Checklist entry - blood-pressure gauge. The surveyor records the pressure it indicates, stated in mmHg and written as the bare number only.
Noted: 100
